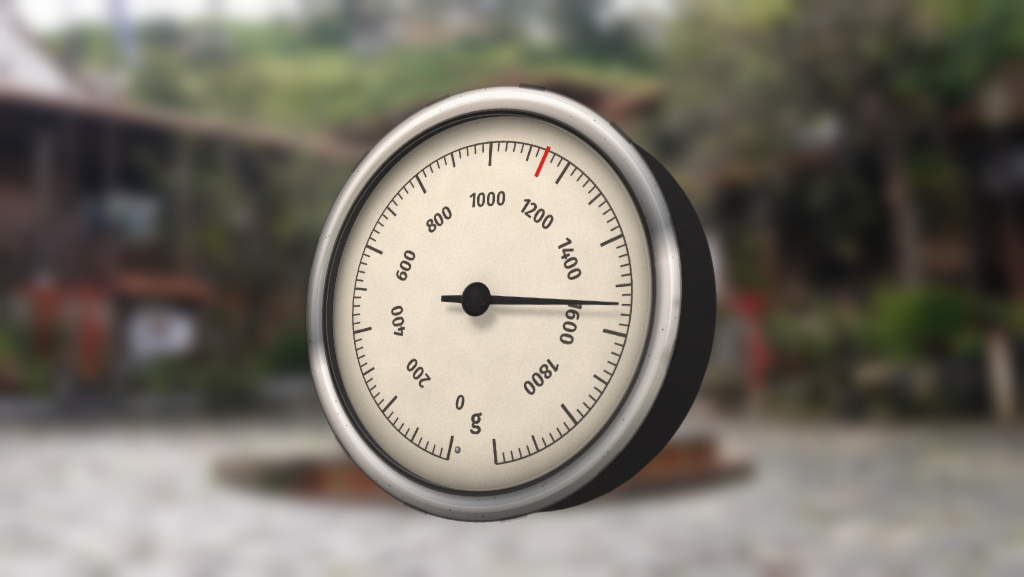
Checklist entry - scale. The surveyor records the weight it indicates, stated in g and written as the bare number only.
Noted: 1540
